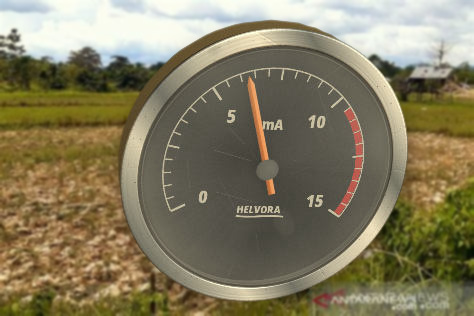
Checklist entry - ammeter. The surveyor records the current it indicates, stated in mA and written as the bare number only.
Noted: 6.25
